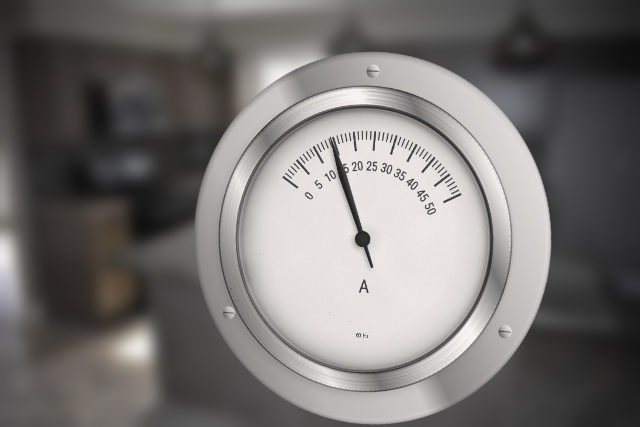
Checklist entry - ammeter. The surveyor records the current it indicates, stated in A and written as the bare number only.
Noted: 15
